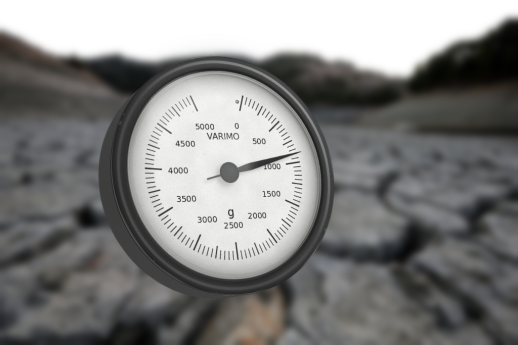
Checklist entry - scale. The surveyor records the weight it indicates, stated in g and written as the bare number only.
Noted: 900
